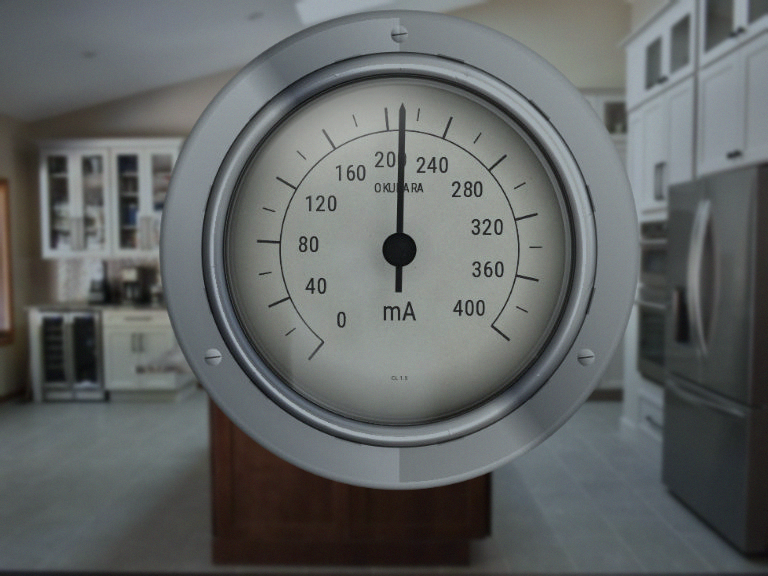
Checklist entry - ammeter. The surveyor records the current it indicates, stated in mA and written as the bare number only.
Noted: 210
